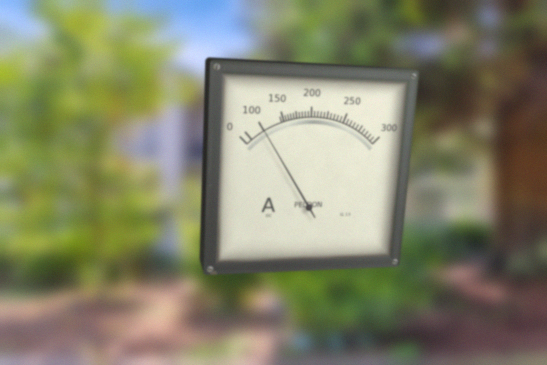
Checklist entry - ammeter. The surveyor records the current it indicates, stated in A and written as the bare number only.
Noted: 100
